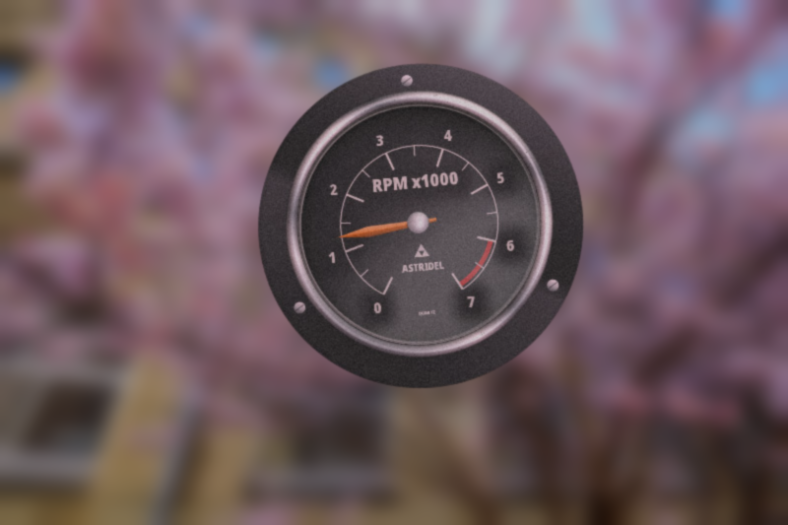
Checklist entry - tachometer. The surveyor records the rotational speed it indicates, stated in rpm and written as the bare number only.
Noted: 1250
